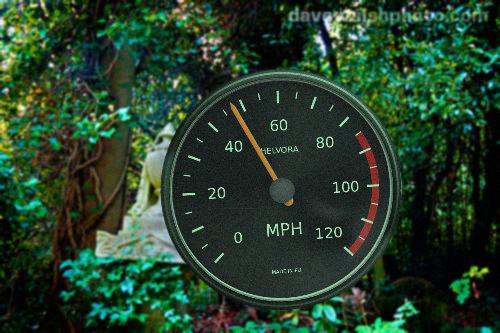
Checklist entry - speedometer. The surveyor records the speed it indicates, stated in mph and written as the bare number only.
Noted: 47.5
